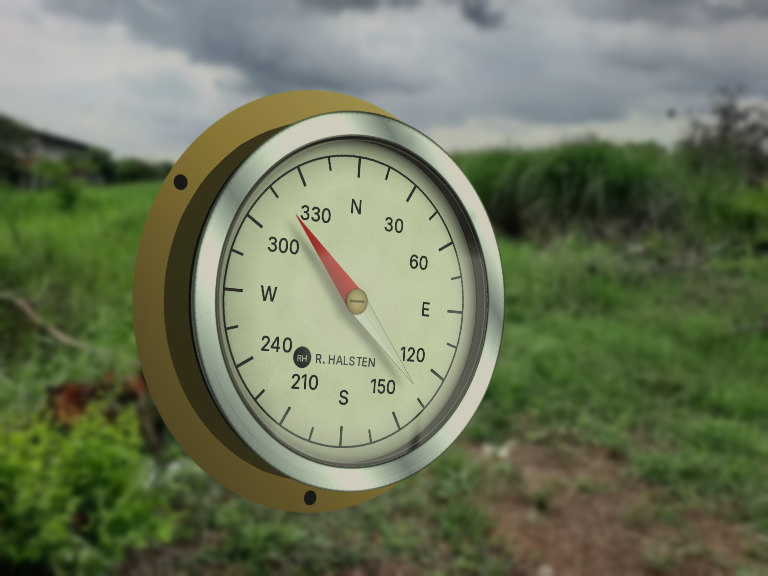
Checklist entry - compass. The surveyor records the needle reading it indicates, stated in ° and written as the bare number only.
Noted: 315
